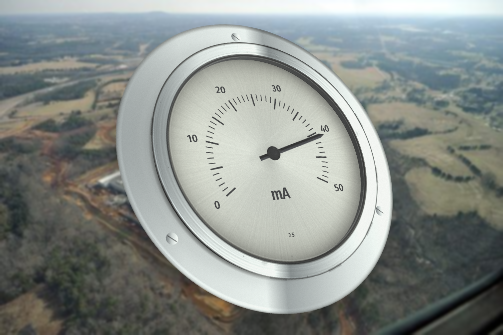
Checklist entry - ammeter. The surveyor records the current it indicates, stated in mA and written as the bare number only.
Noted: 41
